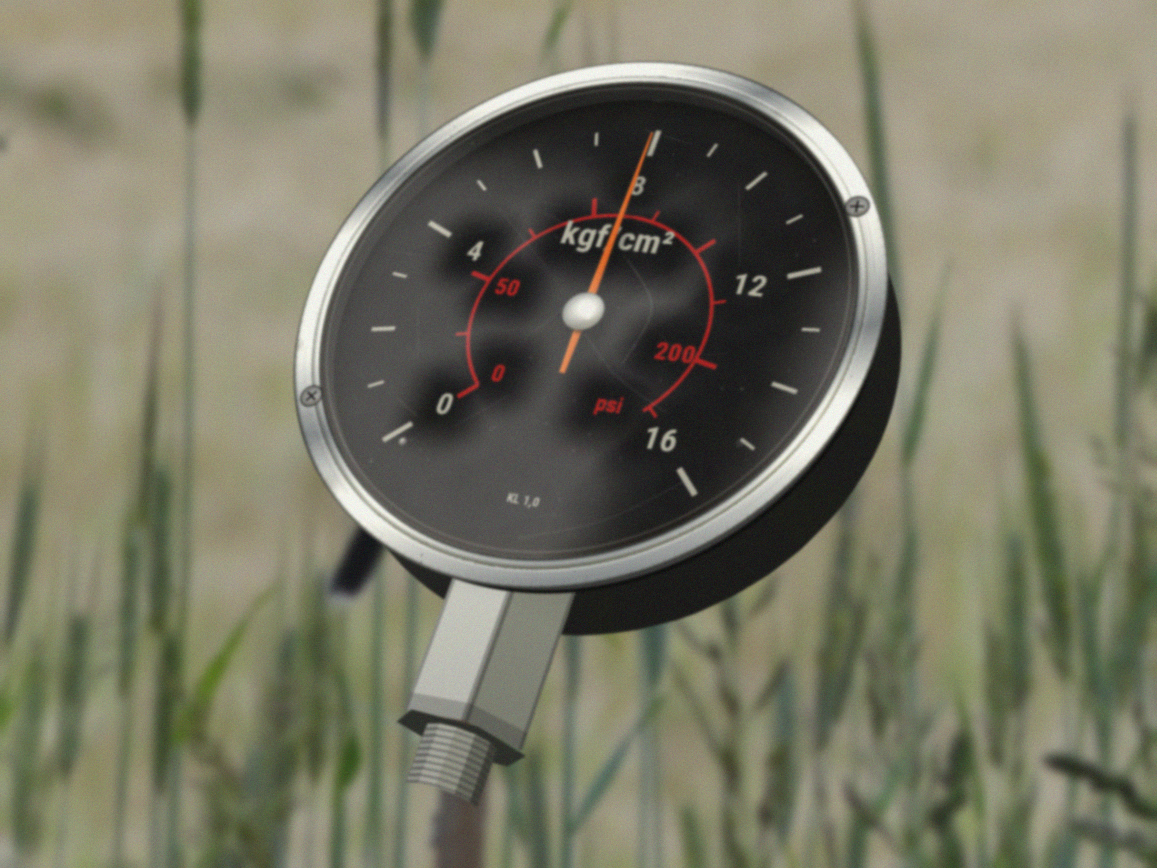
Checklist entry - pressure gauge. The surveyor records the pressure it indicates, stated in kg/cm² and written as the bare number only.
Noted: 8
